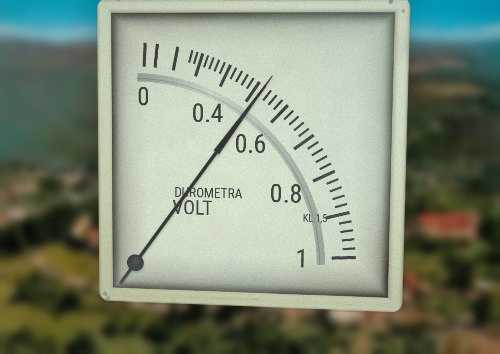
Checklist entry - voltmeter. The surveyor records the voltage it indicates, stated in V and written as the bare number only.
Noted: 0.52
